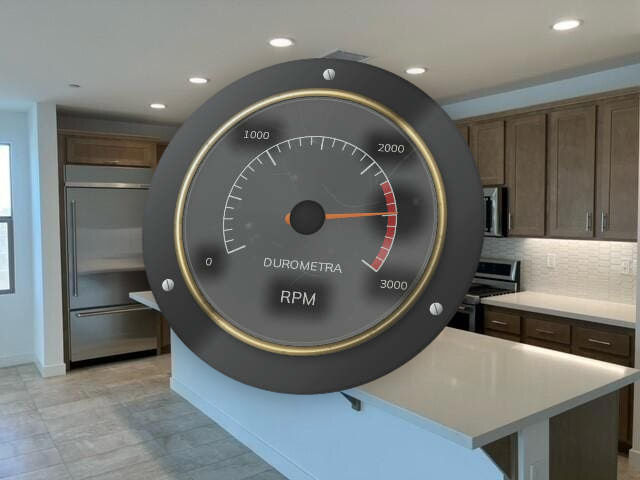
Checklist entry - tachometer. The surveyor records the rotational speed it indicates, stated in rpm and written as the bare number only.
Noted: 2500
